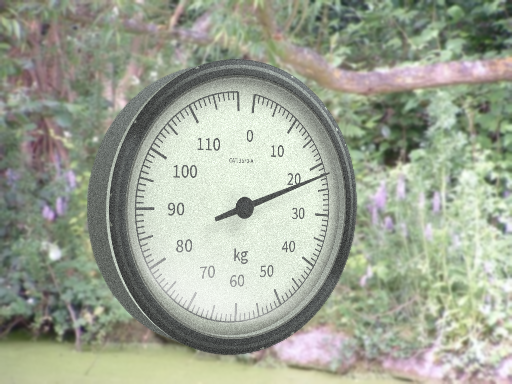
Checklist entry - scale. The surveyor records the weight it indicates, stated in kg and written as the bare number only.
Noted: 22
